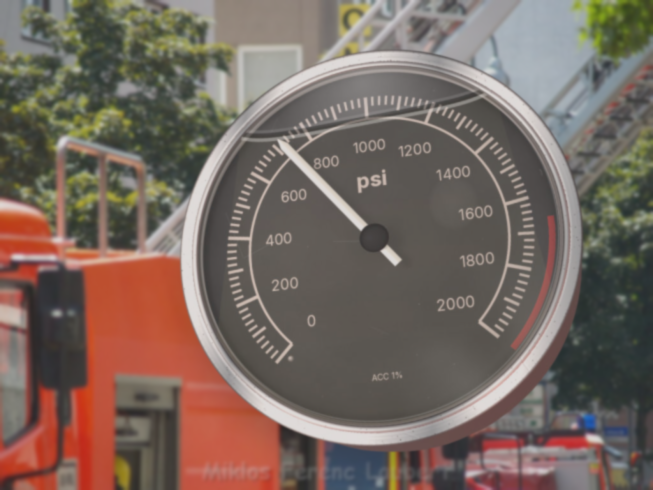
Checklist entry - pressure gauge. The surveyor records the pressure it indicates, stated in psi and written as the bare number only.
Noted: 720
